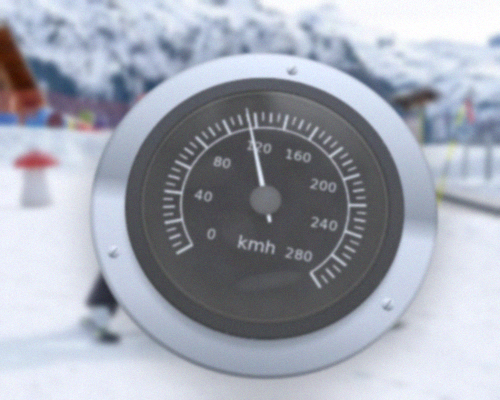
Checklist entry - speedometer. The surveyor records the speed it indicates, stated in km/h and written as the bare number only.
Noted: 115
